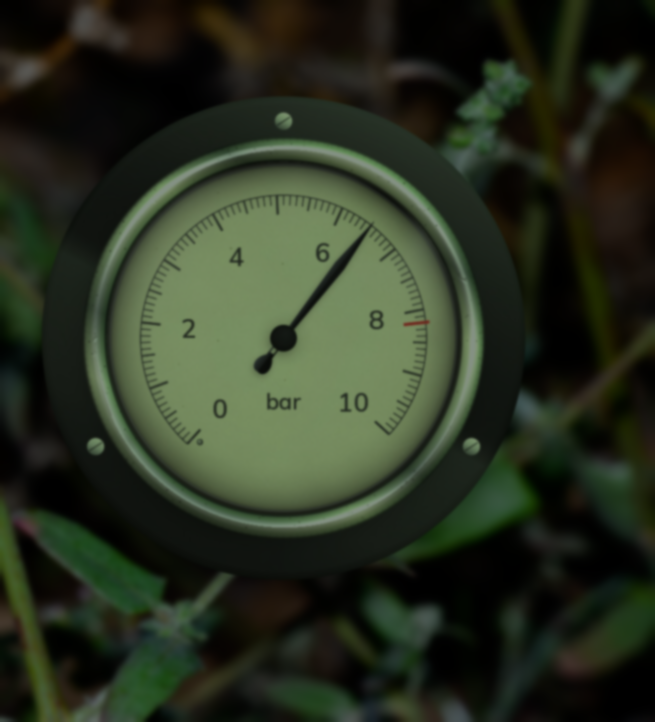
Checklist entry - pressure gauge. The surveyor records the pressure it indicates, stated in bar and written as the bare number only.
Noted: 6.5
